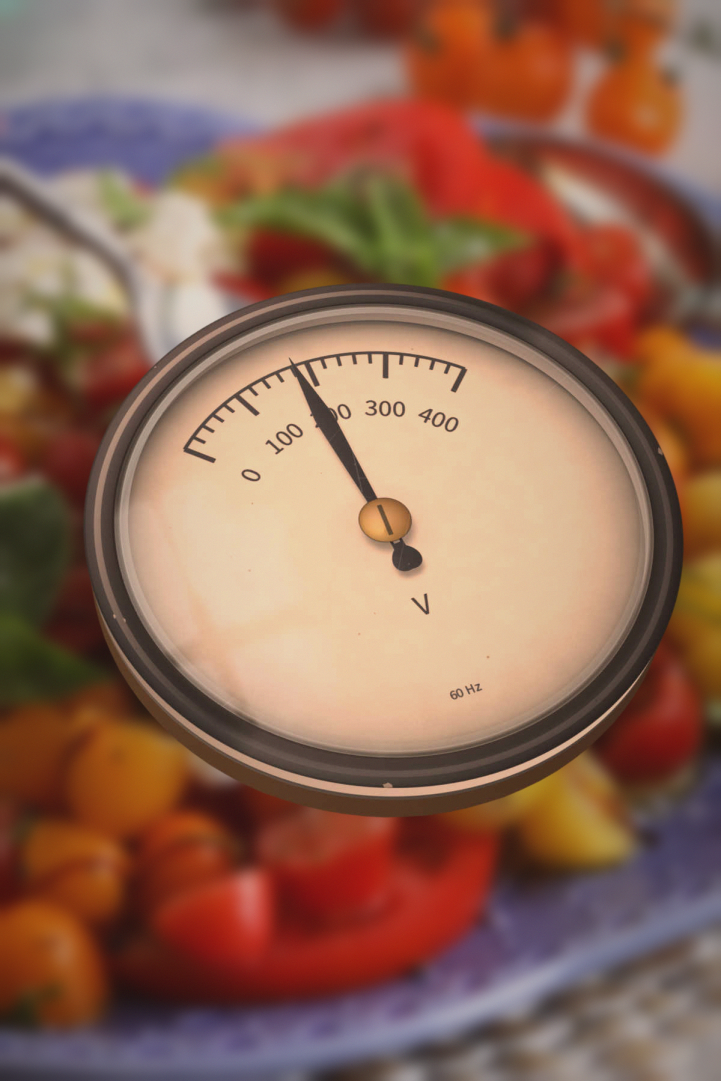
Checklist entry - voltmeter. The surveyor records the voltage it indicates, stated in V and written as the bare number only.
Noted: 180
